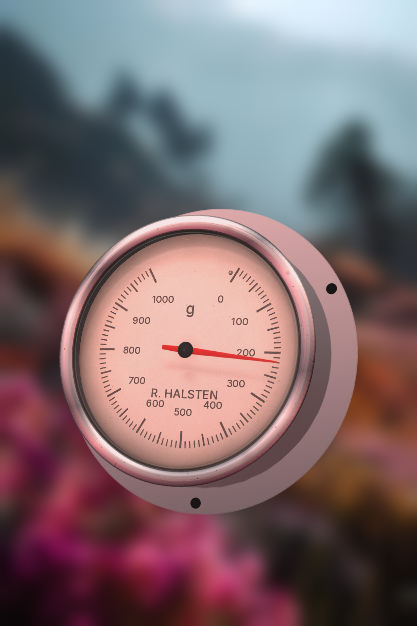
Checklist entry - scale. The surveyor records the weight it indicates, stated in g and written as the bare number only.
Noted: 220
